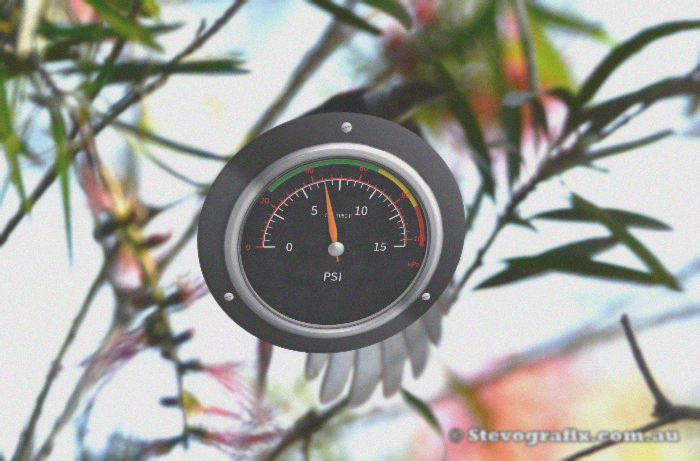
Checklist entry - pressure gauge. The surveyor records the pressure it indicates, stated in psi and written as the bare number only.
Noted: 6.5
